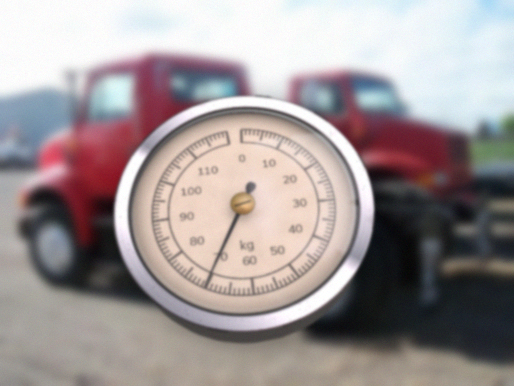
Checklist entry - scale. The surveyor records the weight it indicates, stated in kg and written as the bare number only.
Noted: 70
